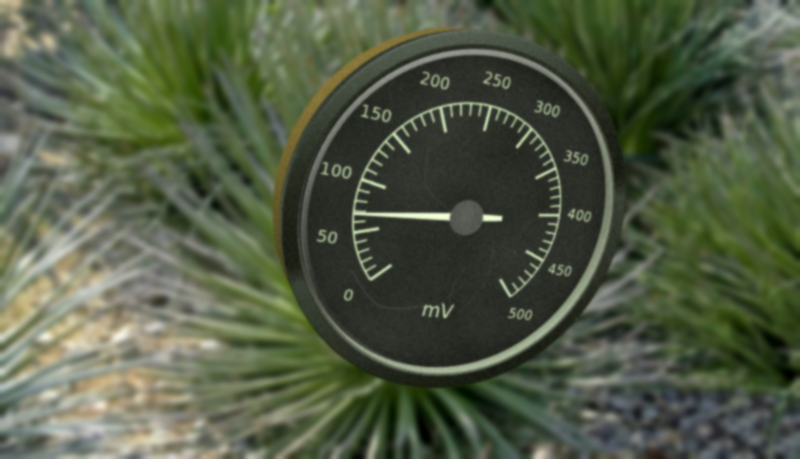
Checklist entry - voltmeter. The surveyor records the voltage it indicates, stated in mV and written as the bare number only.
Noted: 70
